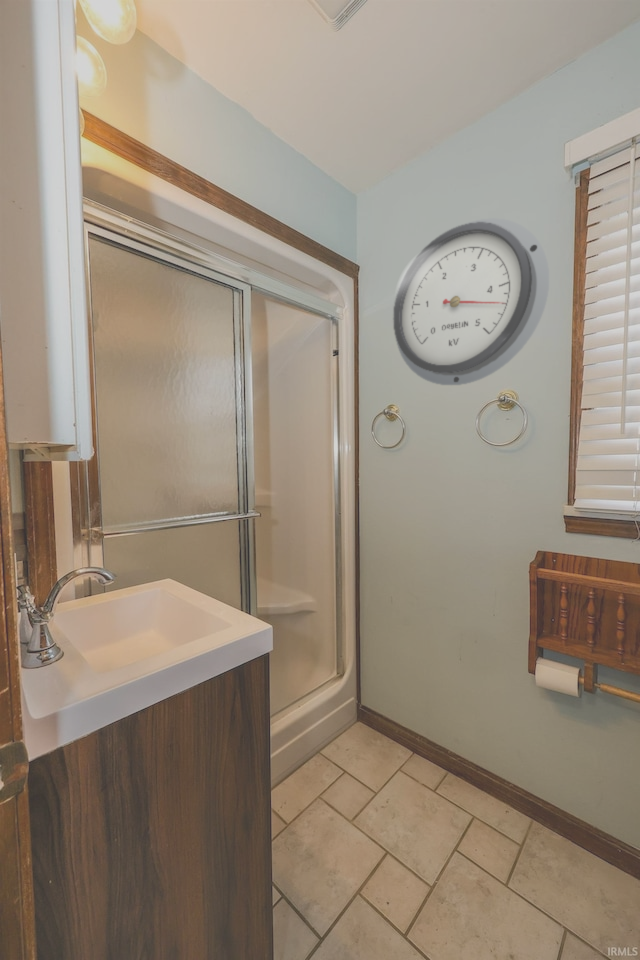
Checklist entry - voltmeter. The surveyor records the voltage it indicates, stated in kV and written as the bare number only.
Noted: 4.4
